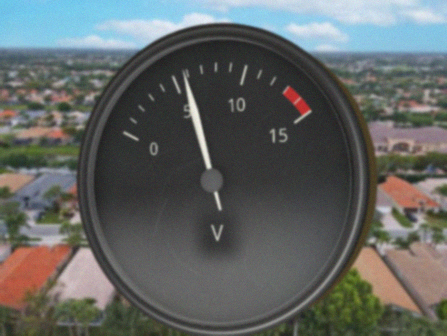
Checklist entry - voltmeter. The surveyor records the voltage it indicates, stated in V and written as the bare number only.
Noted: 6
